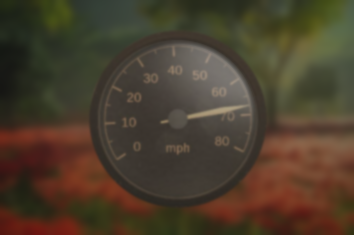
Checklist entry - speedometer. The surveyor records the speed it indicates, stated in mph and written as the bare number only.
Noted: 67.5
